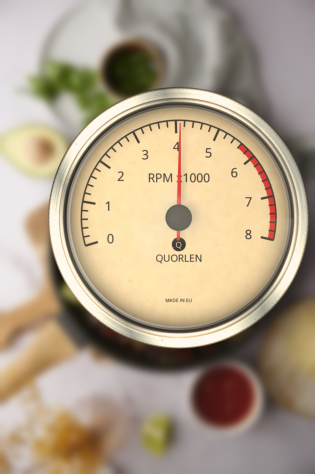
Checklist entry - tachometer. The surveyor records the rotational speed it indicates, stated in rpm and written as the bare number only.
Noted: 4100
